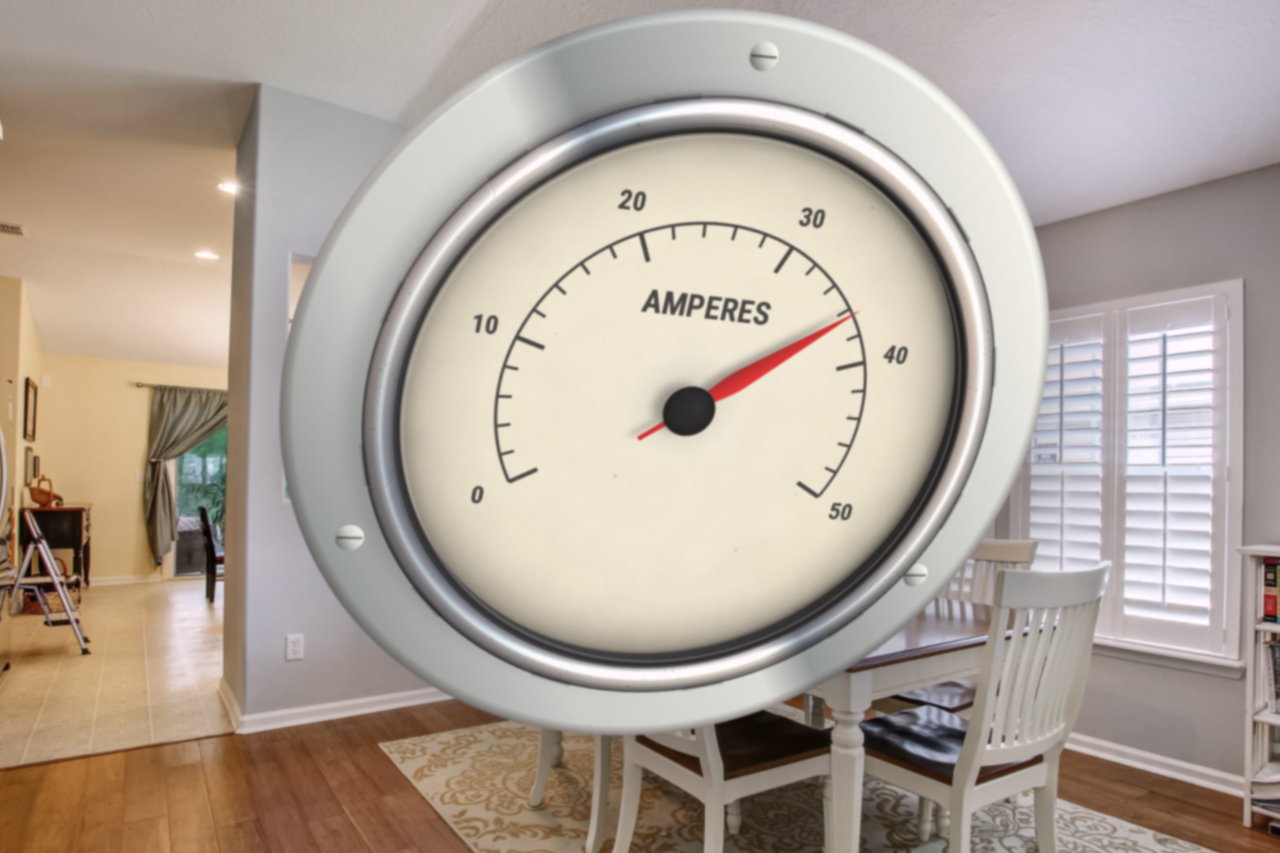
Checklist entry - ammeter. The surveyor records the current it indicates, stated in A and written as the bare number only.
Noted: 36
